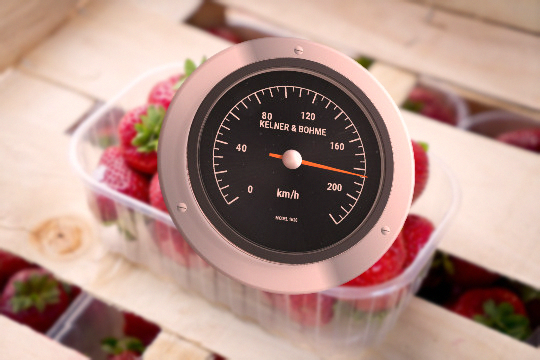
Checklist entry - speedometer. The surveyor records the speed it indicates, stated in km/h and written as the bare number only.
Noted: 185
